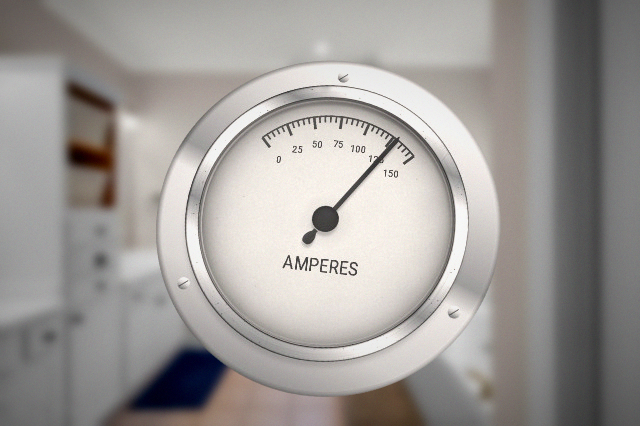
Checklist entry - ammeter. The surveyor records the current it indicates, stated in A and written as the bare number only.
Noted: 130
